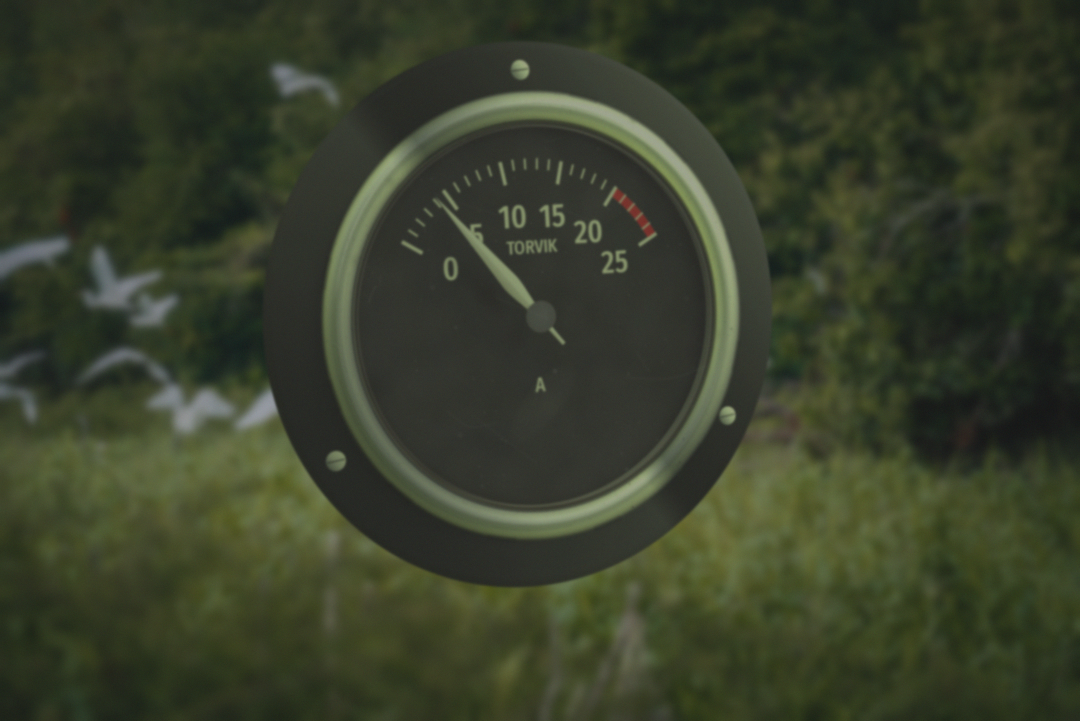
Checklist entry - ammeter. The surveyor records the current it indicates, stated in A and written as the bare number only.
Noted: 4
